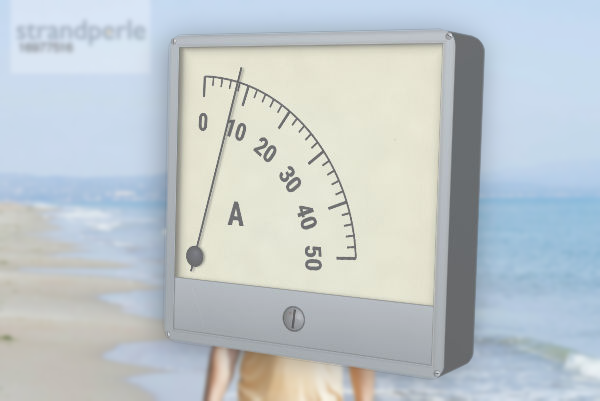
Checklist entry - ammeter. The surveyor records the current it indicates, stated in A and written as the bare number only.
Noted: 8
